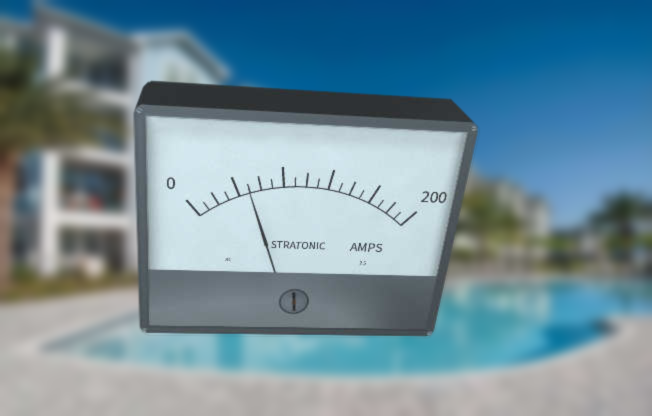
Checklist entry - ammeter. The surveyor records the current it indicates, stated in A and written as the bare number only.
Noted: 50
